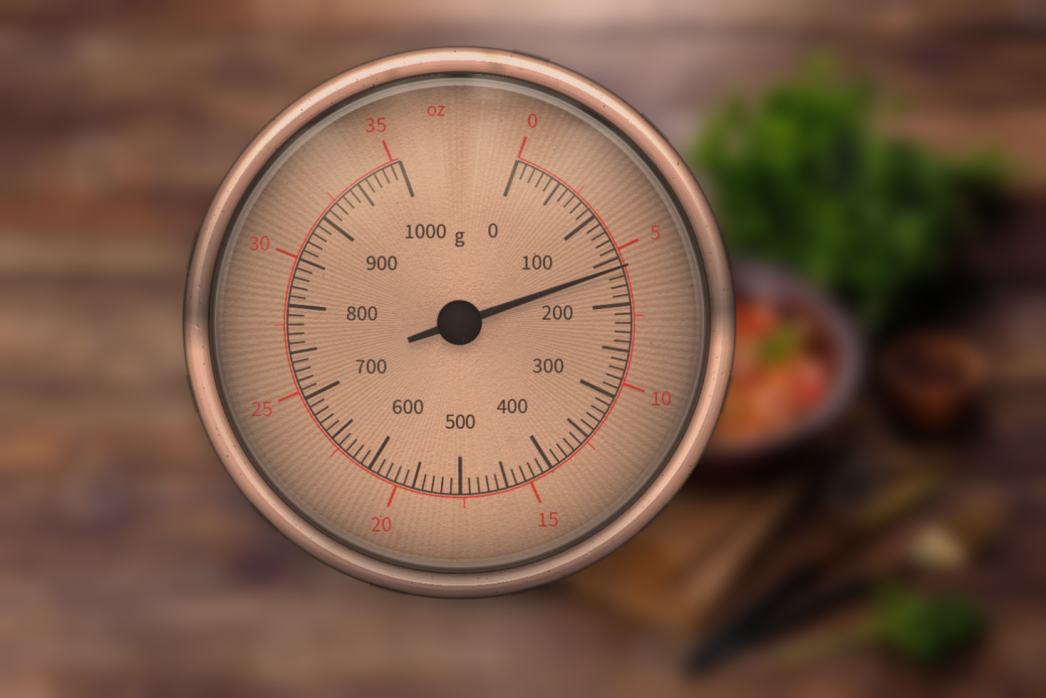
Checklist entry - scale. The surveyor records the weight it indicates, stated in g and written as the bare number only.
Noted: 160
